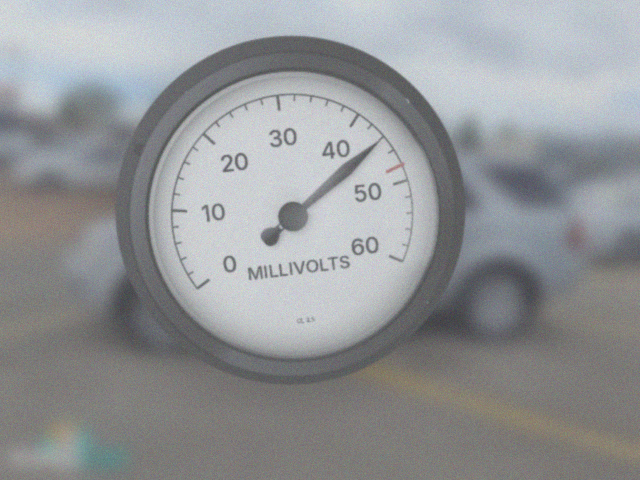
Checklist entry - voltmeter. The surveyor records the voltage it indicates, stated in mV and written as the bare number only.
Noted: 44
